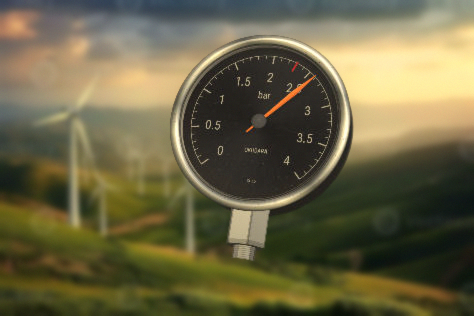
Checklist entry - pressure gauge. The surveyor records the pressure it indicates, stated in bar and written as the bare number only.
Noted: 2.6
